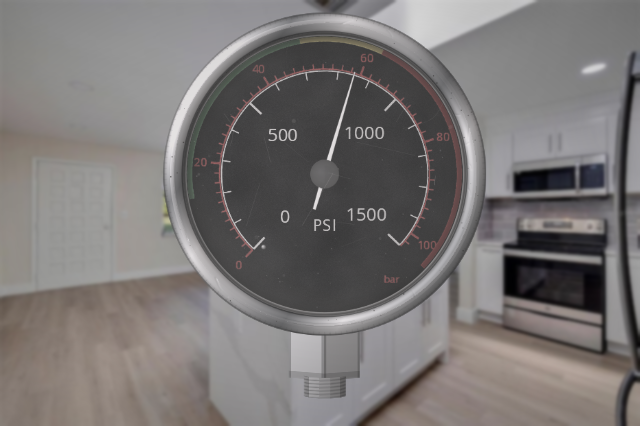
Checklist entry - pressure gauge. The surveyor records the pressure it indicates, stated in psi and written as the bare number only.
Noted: 850
